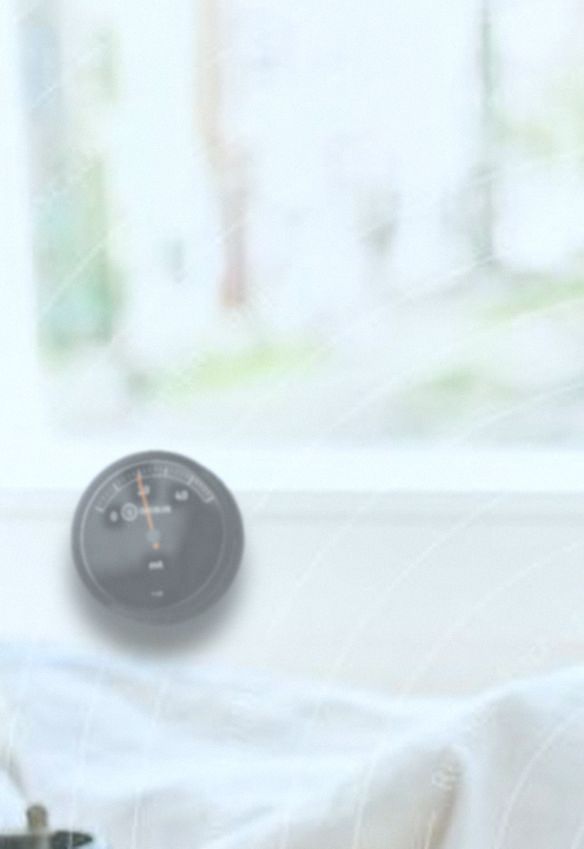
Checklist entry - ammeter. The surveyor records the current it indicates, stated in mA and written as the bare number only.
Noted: 20
